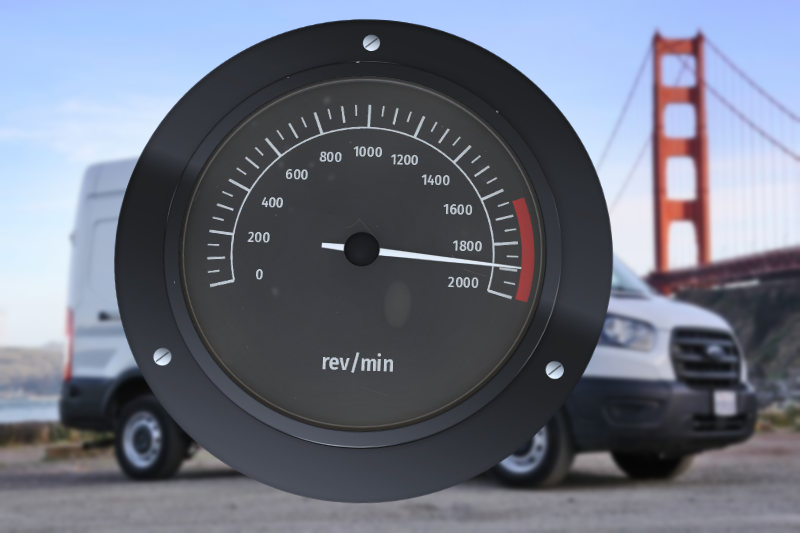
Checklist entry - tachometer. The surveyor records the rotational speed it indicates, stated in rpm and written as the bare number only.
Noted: 1900
